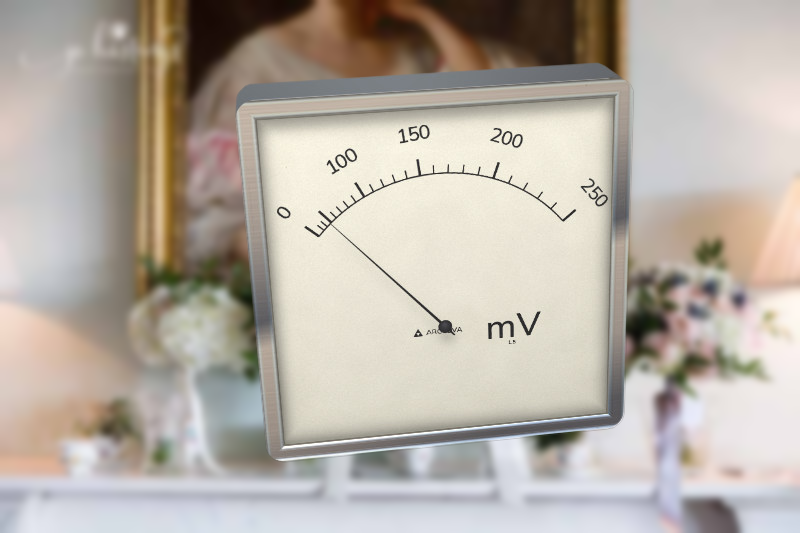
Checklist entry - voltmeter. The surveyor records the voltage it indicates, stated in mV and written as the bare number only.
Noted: 50
